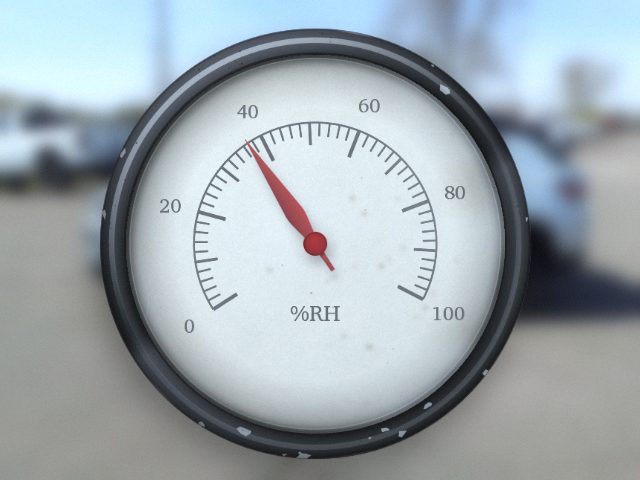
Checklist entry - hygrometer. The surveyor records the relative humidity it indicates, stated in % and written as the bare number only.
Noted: 37
